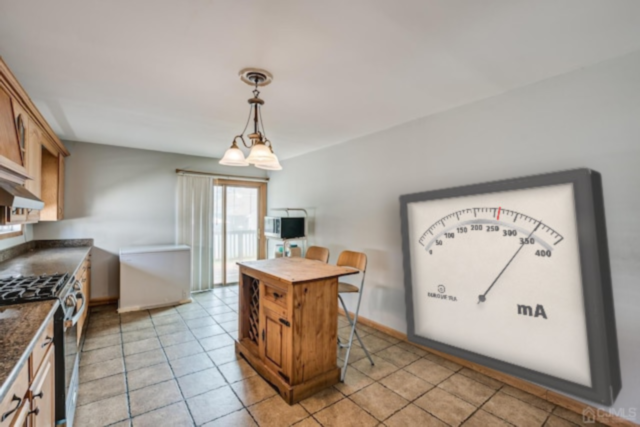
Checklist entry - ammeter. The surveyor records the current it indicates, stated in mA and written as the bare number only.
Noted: 350
